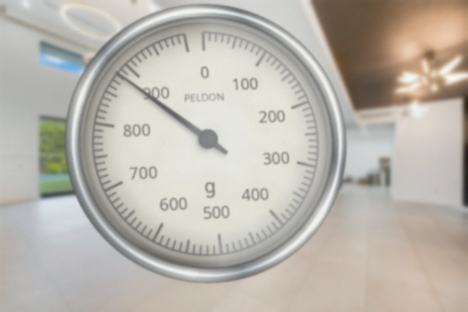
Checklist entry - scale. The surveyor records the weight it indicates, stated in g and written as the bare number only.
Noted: 880
